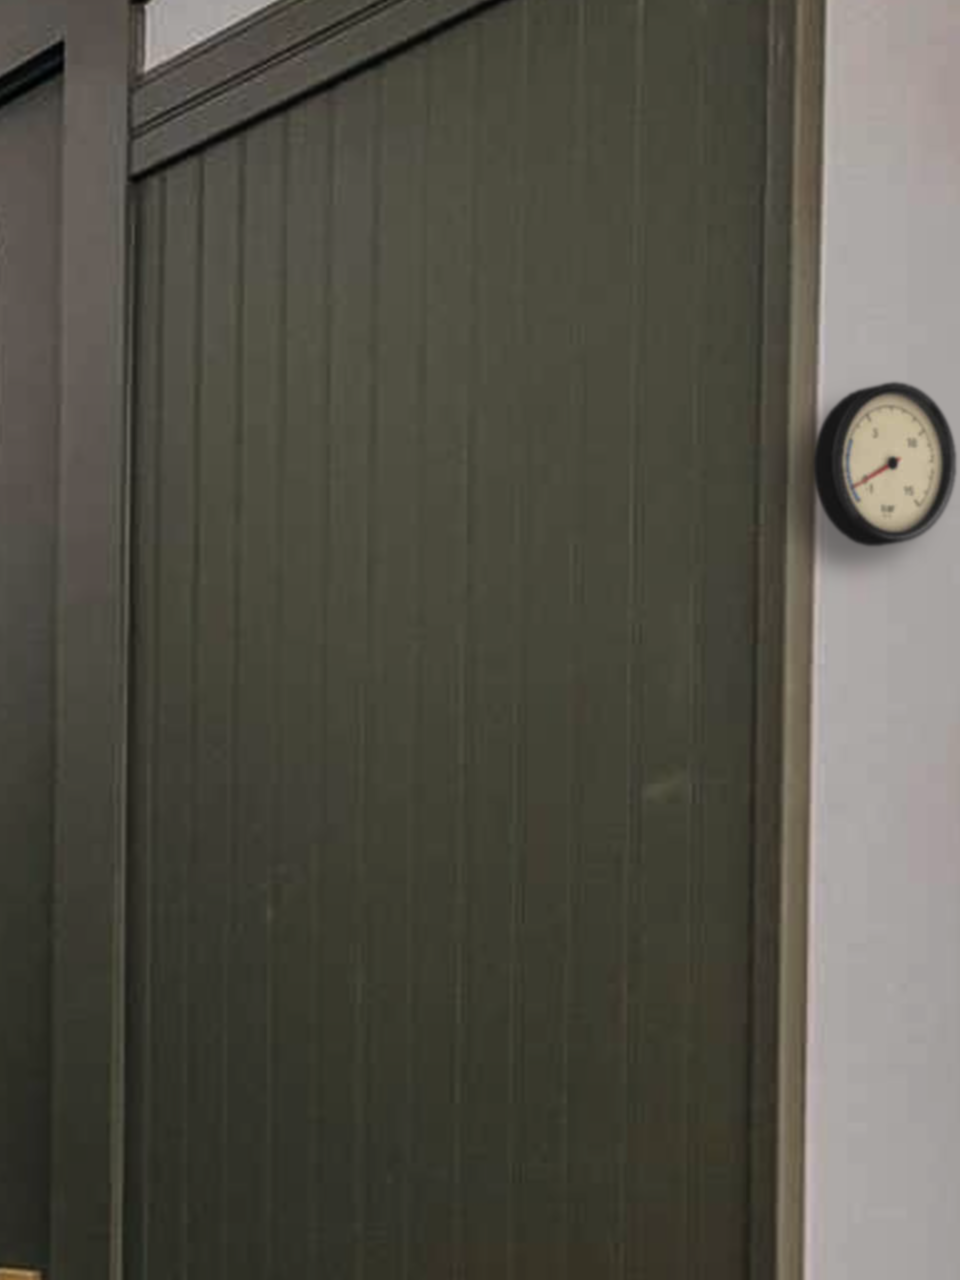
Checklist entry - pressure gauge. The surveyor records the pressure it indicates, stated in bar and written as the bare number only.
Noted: 0
